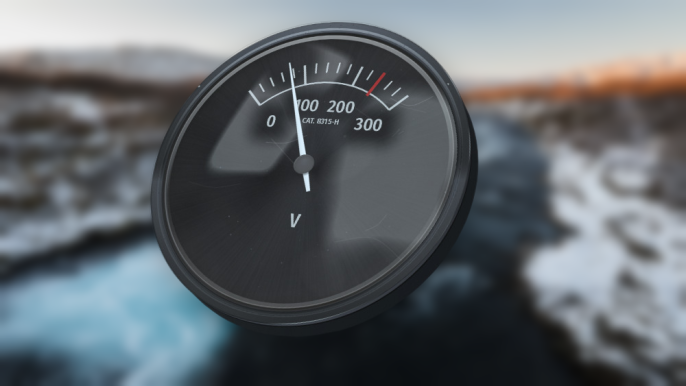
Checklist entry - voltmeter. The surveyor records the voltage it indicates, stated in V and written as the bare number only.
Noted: 80
